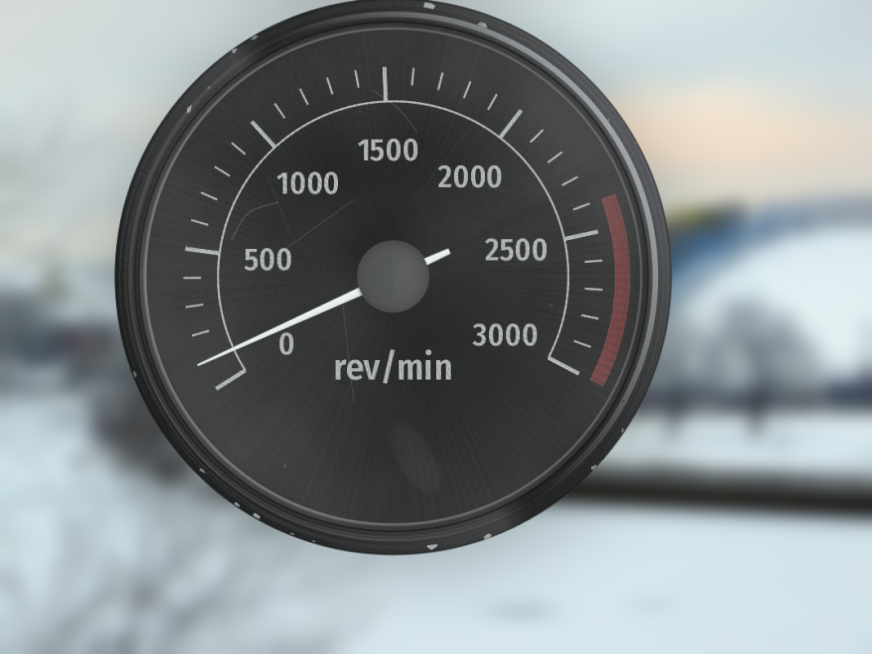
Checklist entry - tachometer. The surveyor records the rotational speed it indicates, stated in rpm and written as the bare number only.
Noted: 100
